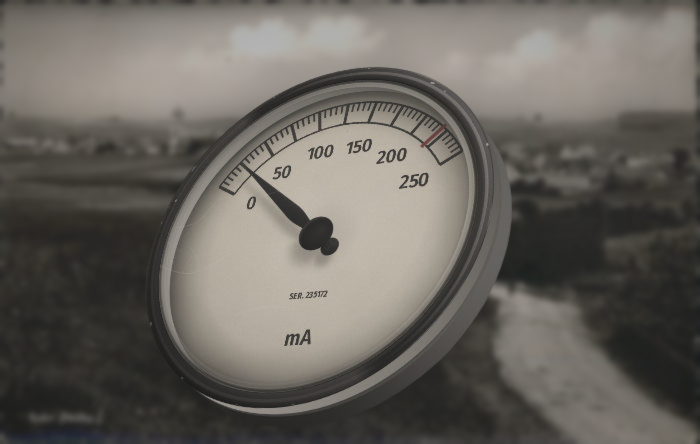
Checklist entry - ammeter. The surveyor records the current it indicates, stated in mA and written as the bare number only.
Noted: 25
